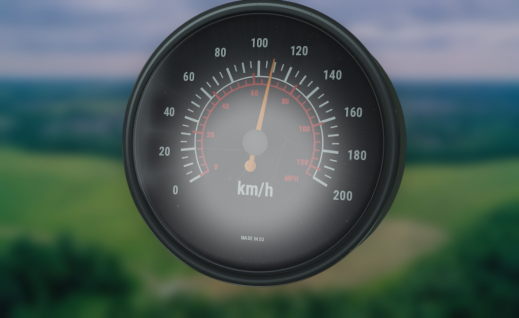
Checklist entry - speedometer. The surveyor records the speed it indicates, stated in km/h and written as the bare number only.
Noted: 110
